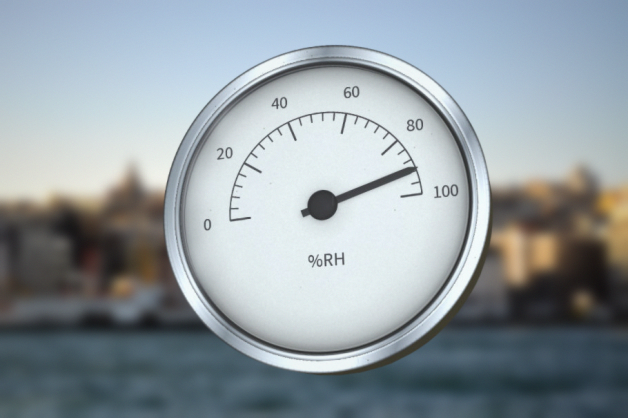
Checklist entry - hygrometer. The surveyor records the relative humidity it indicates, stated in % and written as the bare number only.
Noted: 92
